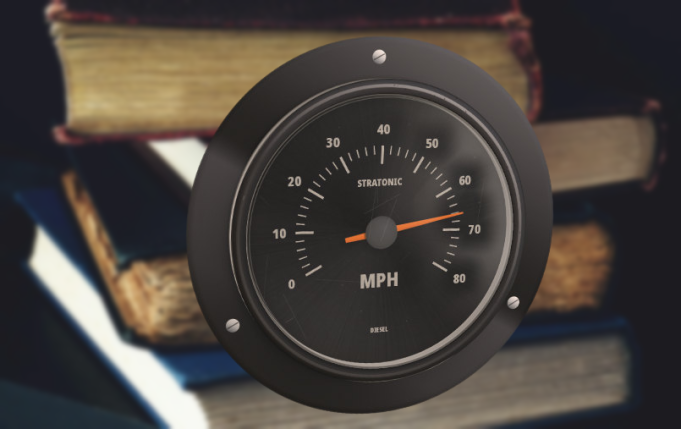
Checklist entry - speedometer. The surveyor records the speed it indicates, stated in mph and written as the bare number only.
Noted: 66
